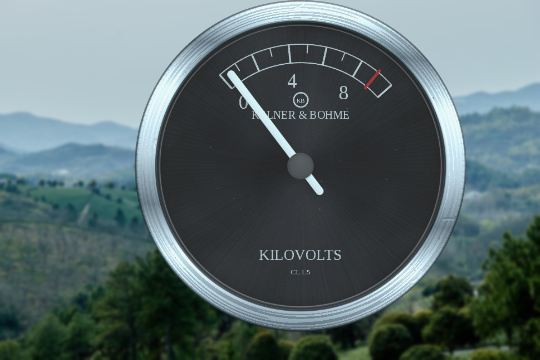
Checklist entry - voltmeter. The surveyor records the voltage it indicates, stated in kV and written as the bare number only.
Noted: 0.5
